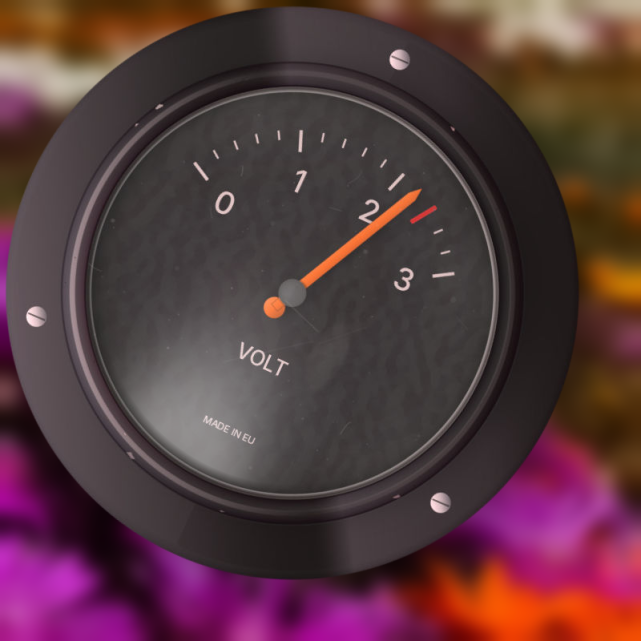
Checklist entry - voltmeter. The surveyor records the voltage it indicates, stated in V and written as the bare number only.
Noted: 2.2
